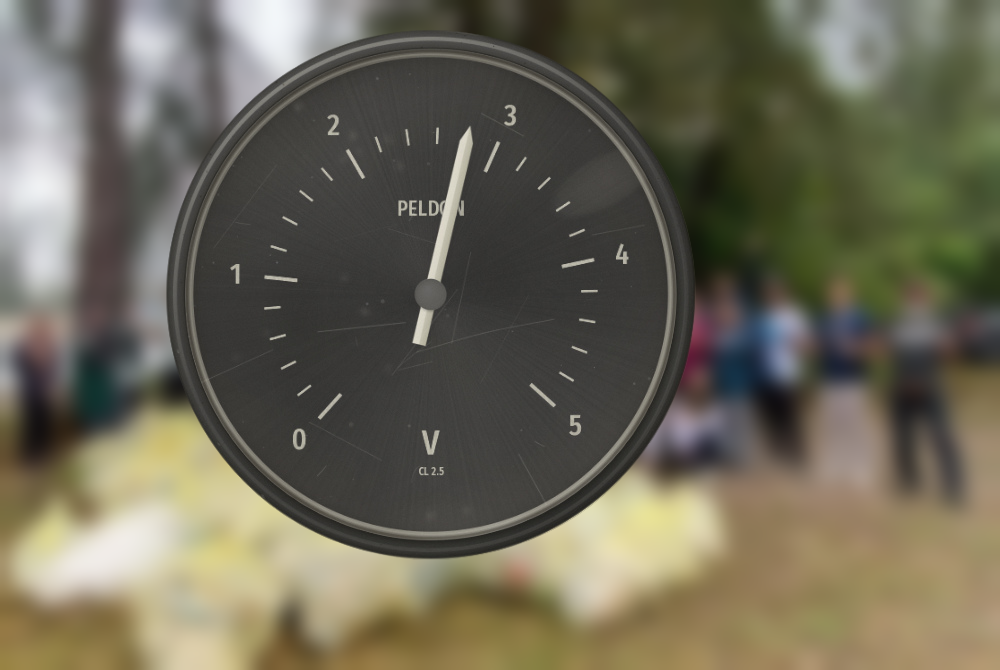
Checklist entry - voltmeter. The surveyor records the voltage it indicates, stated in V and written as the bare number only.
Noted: 2.8
